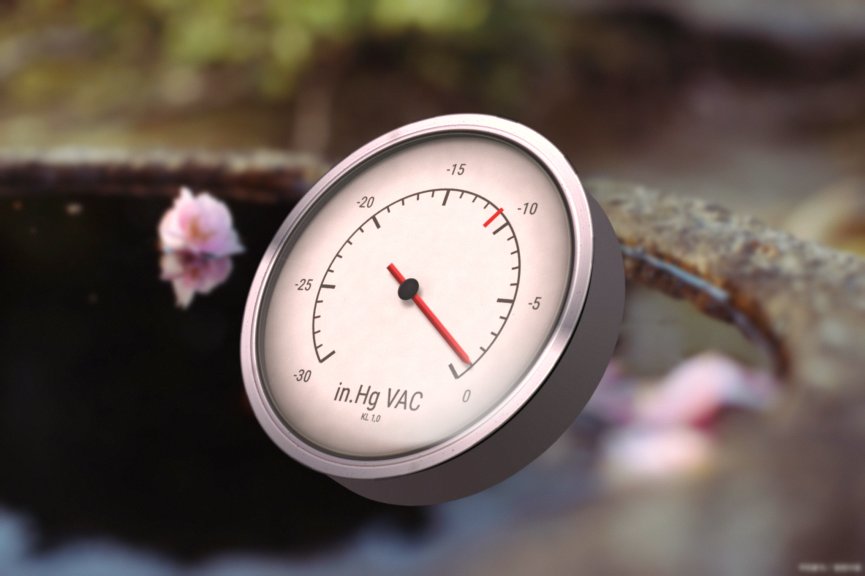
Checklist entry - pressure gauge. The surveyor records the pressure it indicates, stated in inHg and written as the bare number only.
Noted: -1
